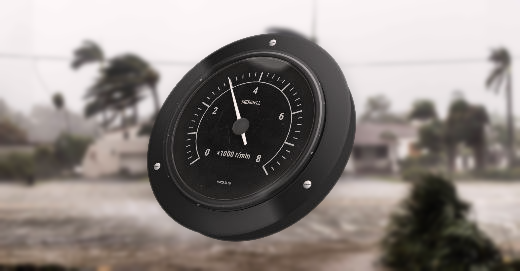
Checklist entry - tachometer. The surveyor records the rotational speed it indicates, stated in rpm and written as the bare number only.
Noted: 3000
